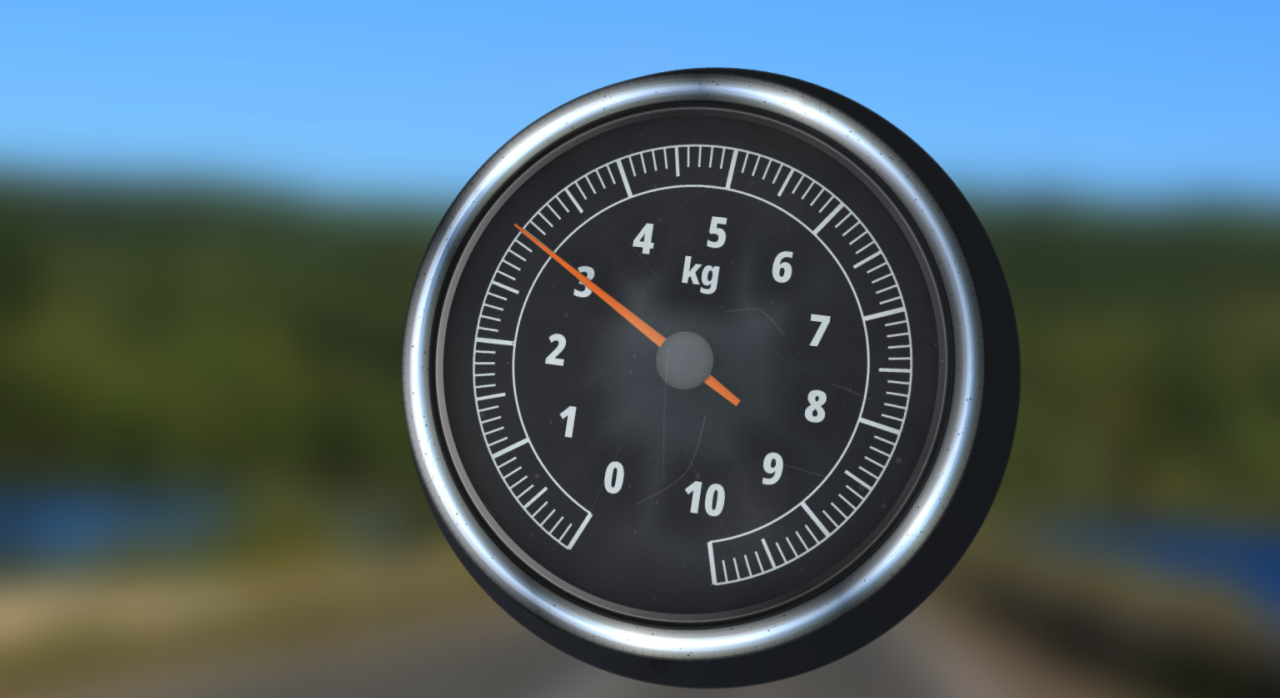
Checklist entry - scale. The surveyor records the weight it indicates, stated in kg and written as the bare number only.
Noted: 3
